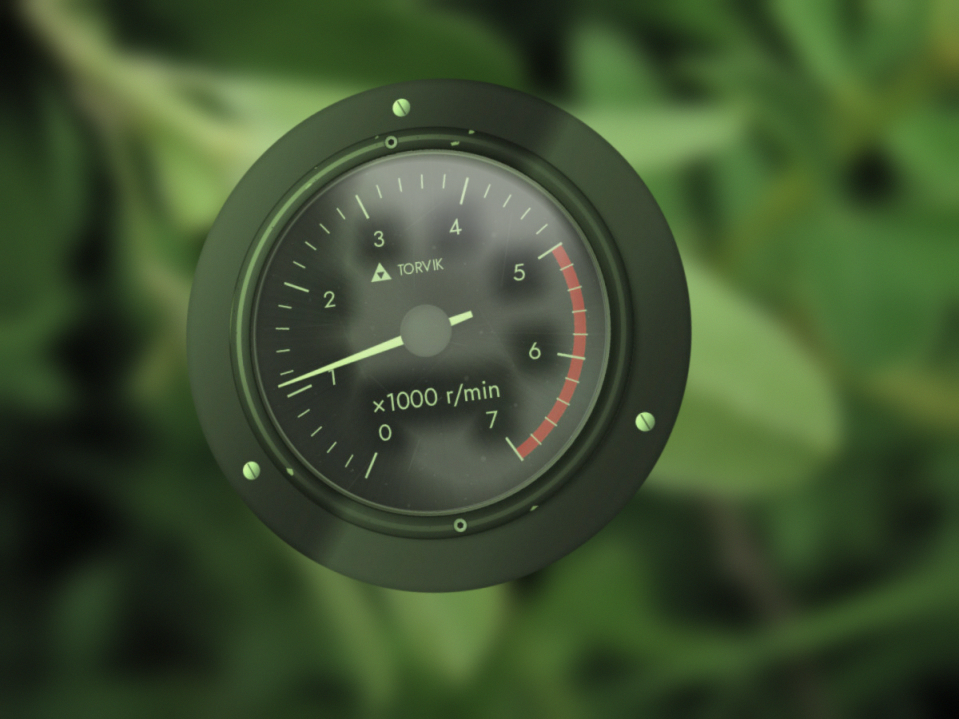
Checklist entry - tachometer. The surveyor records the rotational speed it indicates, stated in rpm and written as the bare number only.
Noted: 1100
